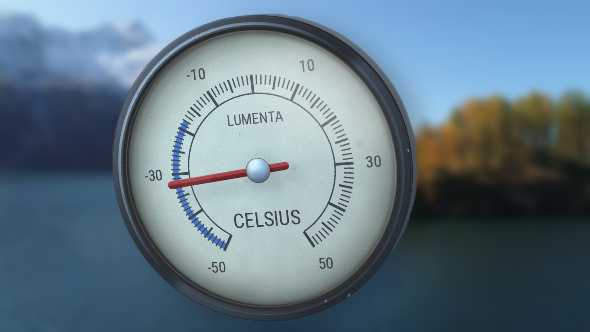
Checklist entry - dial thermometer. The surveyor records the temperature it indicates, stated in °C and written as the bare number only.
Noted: -32
